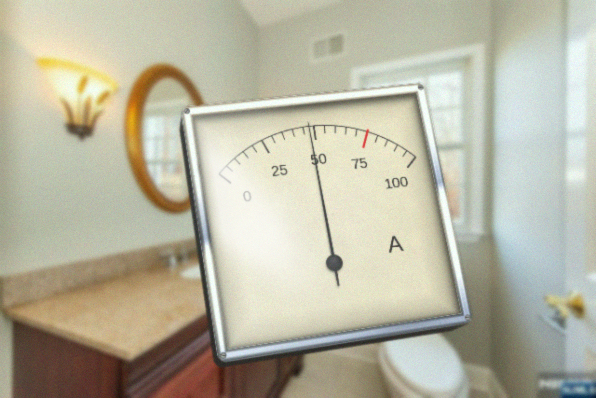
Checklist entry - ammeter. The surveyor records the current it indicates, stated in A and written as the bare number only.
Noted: 47.5
